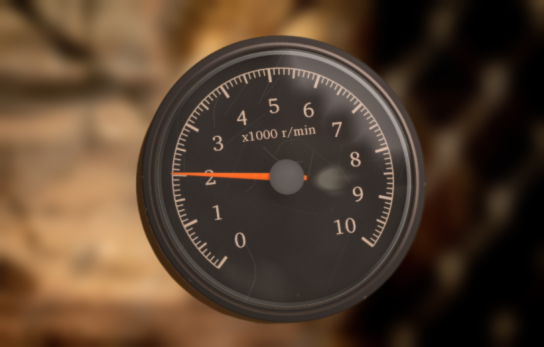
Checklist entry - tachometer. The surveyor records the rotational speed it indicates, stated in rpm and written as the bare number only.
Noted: 2000
